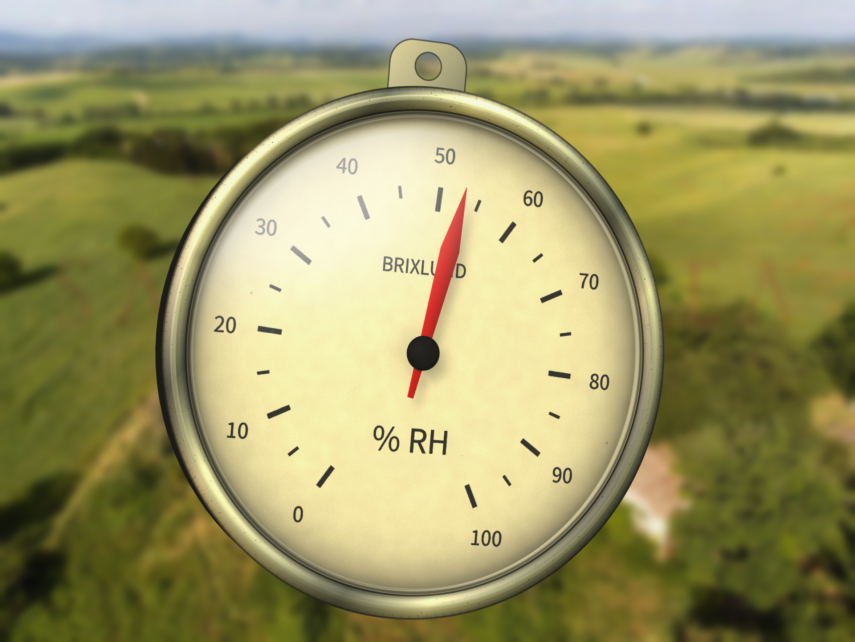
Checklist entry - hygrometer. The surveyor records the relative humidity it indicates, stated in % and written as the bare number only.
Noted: 52.5
